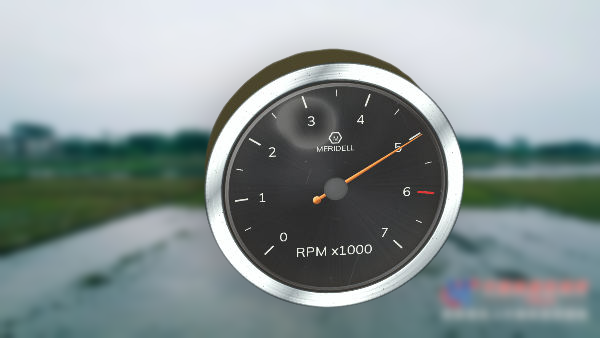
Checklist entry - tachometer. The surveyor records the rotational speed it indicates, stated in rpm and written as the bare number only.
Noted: 5000
